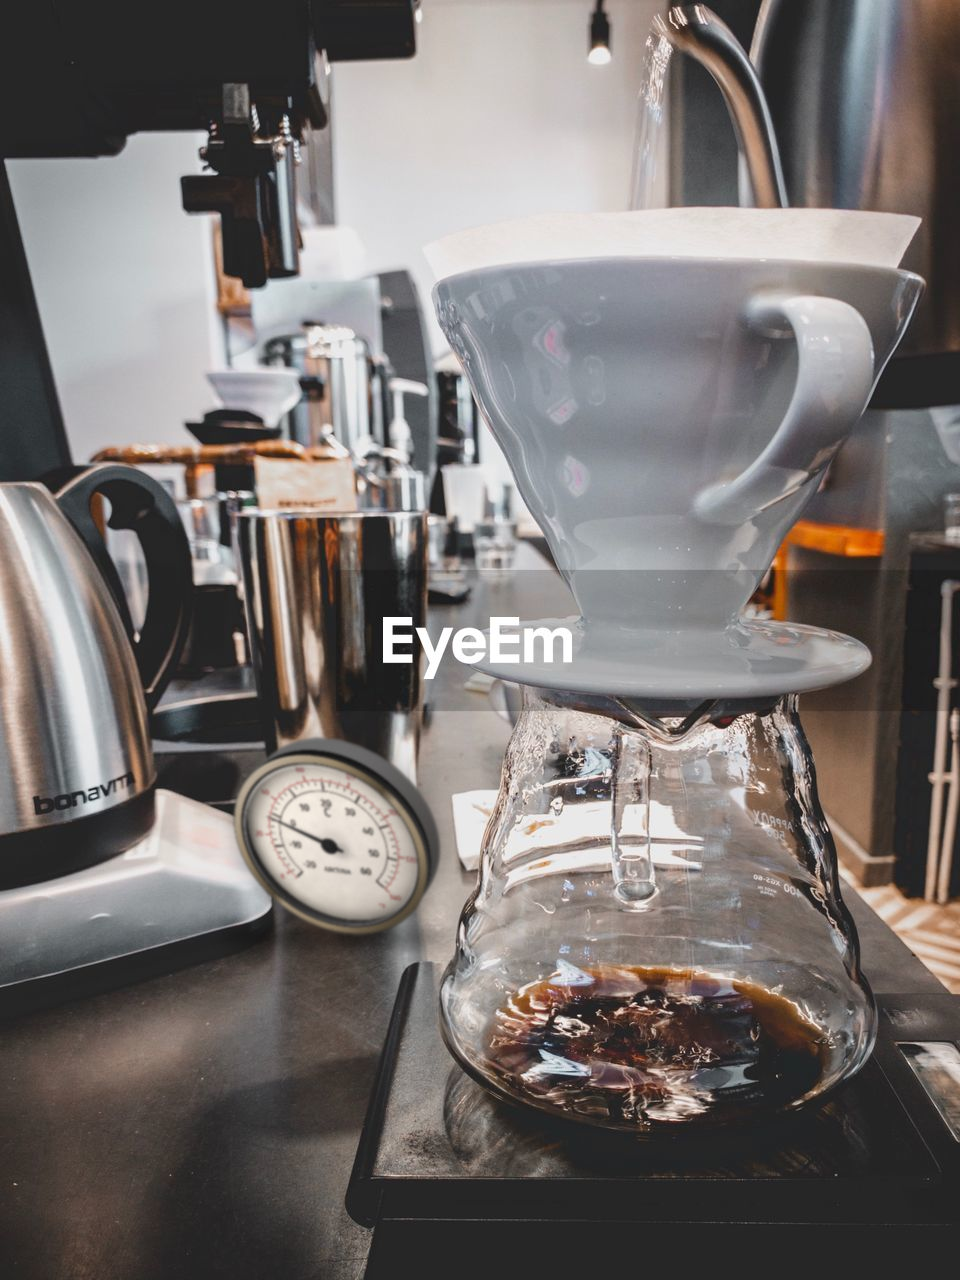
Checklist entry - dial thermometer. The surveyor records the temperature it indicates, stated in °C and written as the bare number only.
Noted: 0
